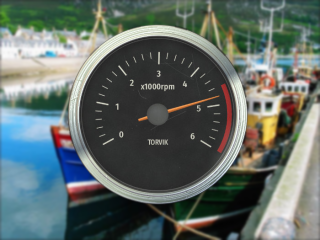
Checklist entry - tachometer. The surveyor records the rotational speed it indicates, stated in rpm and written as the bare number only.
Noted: 4800
